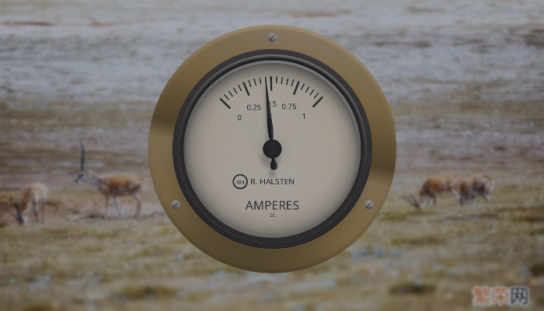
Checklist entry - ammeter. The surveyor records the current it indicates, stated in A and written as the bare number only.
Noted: 0.45
